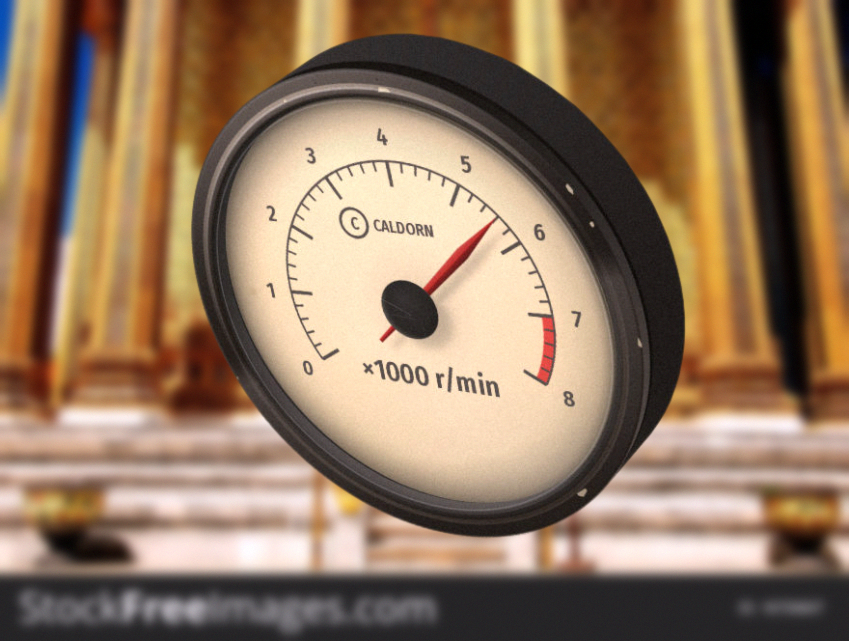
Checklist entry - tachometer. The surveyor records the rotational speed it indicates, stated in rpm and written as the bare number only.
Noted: 5600
